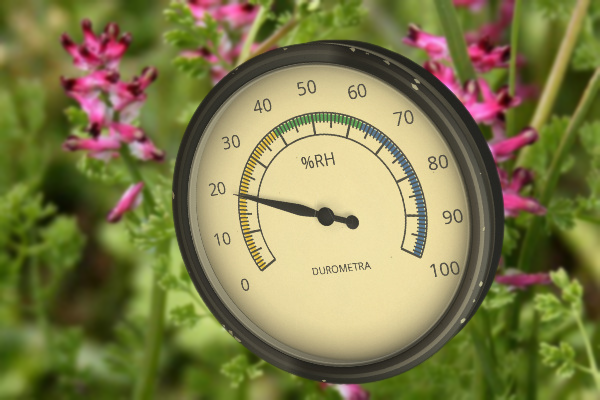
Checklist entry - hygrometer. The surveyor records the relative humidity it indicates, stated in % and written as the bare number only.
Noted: 20
